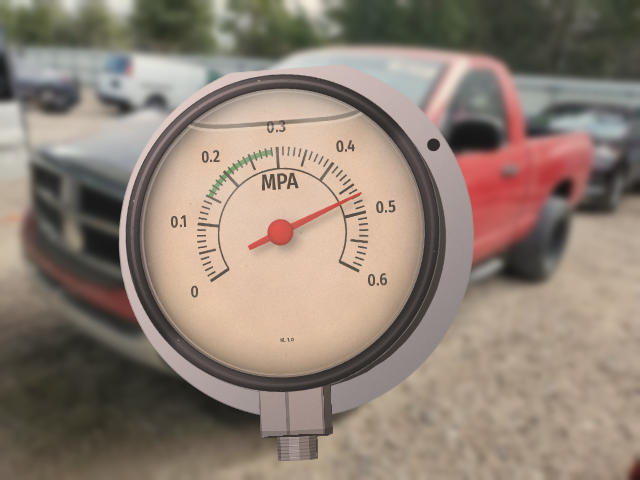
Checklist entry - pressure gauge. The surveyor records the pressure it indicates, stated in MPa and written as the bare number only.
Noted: 0.47
